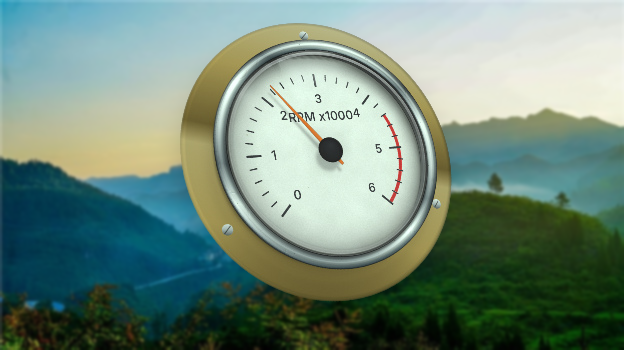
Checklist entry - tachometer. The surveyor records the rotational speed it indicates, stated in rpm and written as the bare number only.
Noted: 2200
